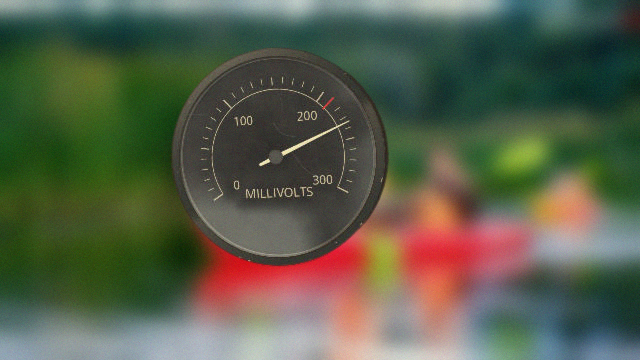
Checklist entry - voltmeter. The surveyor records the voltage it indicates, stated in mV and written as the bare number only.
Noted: 235
